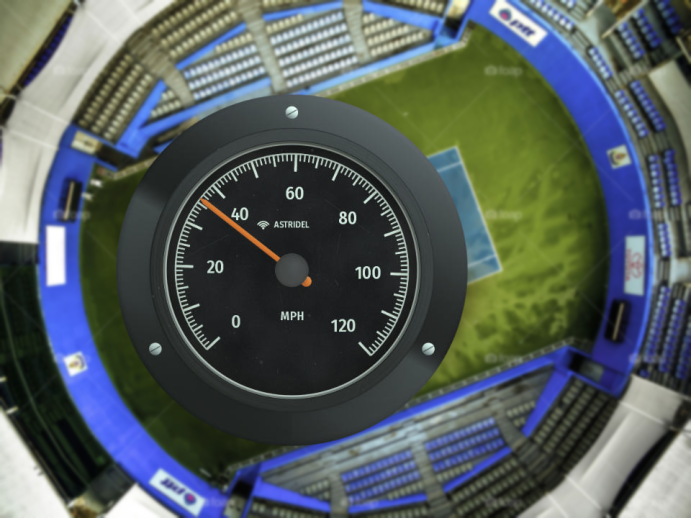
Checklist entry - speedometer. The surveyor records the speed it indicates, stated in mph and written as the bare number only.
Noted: 36
